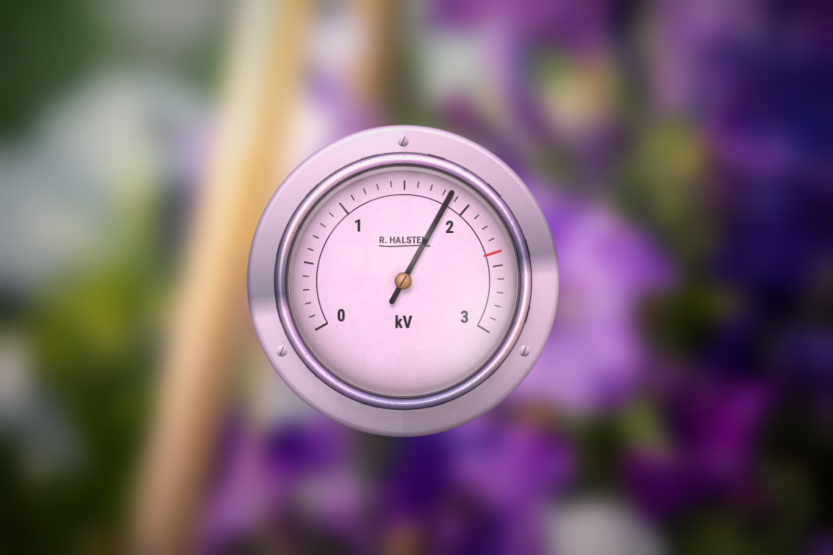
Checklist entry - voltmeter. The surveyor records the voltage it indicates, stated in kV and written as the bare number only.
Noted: 1.85
